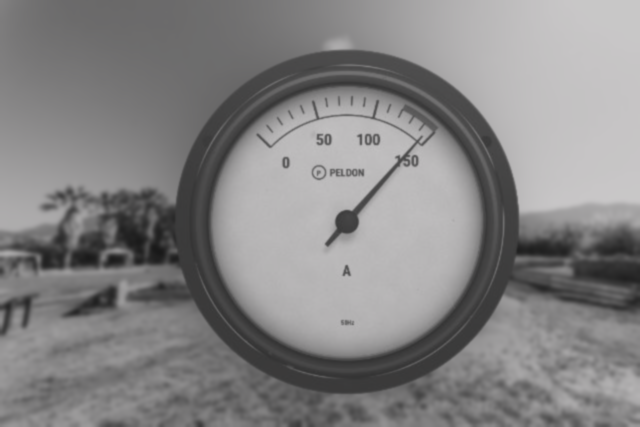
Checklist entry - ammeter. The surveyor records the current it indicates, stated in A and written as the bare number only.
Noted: 145
